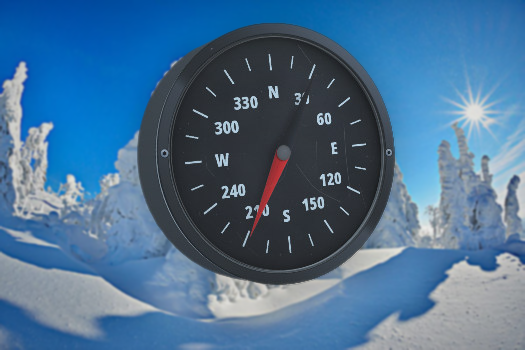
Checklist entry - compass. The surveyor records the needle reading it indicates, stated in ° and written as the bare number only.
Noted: 210
